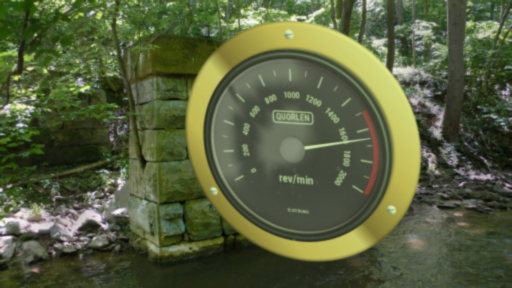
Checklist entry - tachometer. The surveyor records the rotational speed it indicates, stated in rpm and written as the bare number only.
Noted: 1650
